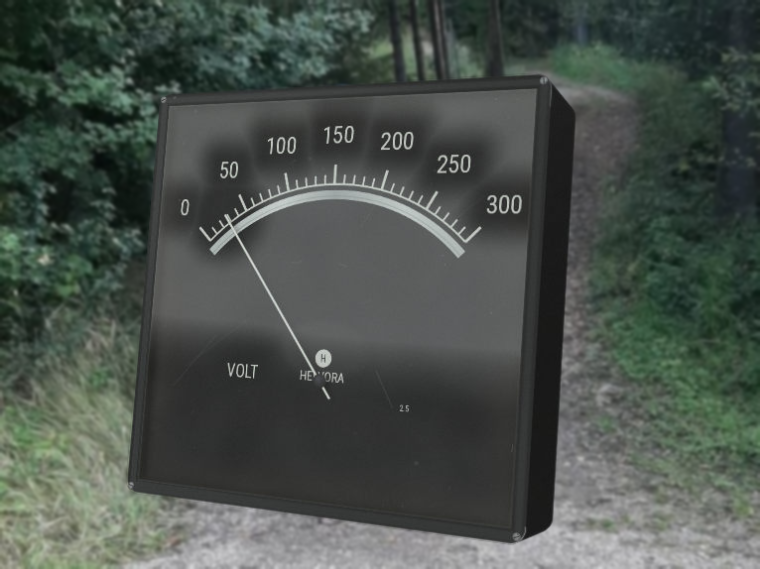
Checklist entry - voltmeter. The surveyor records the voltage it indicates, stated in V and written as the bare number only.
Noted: 30
